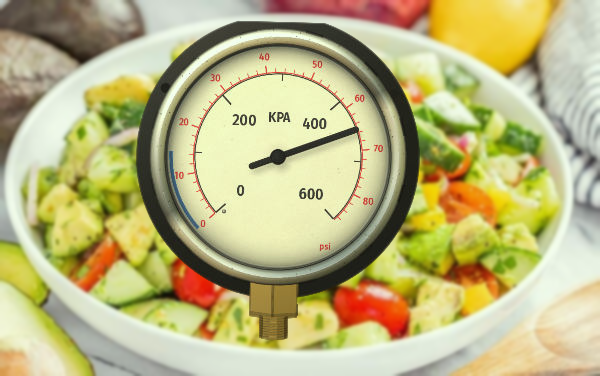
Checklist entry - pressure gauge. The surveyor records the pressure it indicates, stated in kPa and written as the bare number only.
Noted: 450
